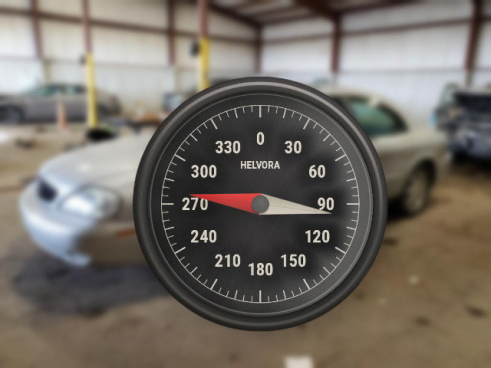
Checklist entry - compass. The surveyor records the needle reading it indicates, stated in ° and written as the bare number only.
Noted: 277.5
